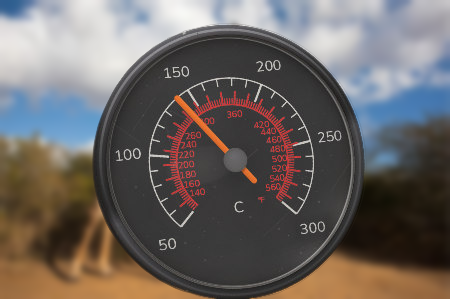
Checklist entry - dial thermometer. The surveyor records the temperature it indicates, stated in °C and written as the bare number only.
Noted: 140
